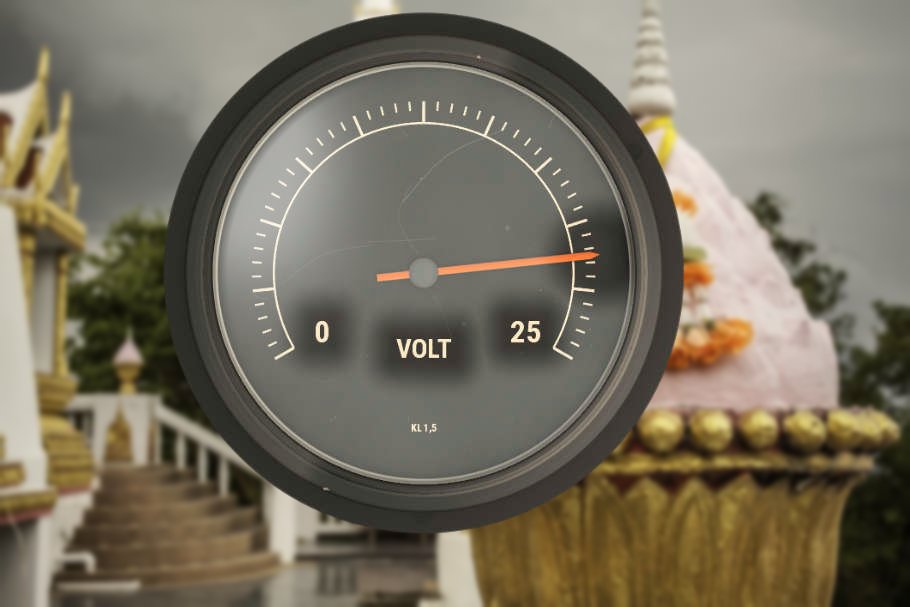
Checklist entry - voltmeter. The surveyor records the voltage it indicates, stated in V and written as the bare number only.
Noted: 21.25
